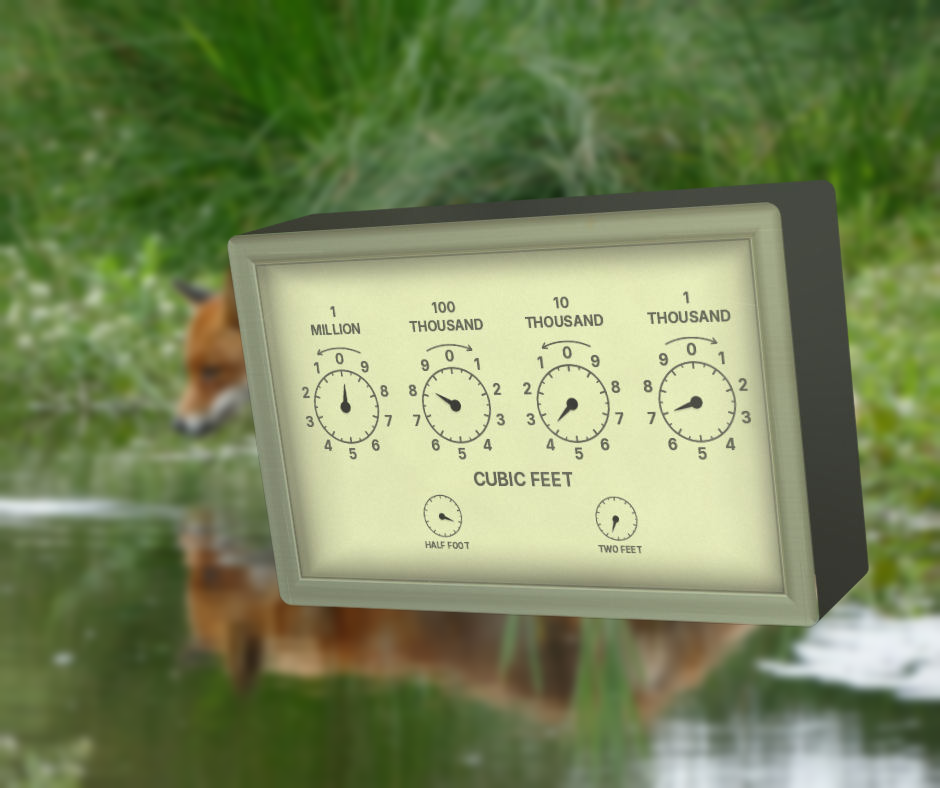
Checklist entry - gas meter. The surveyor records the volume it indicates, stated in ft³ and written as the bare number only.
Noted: 983700
